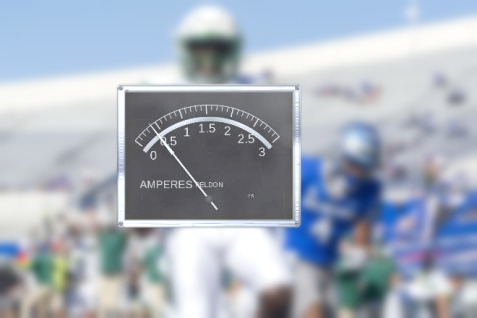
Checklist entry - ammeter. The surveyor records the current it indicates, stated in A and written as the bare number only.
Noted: 0.4
